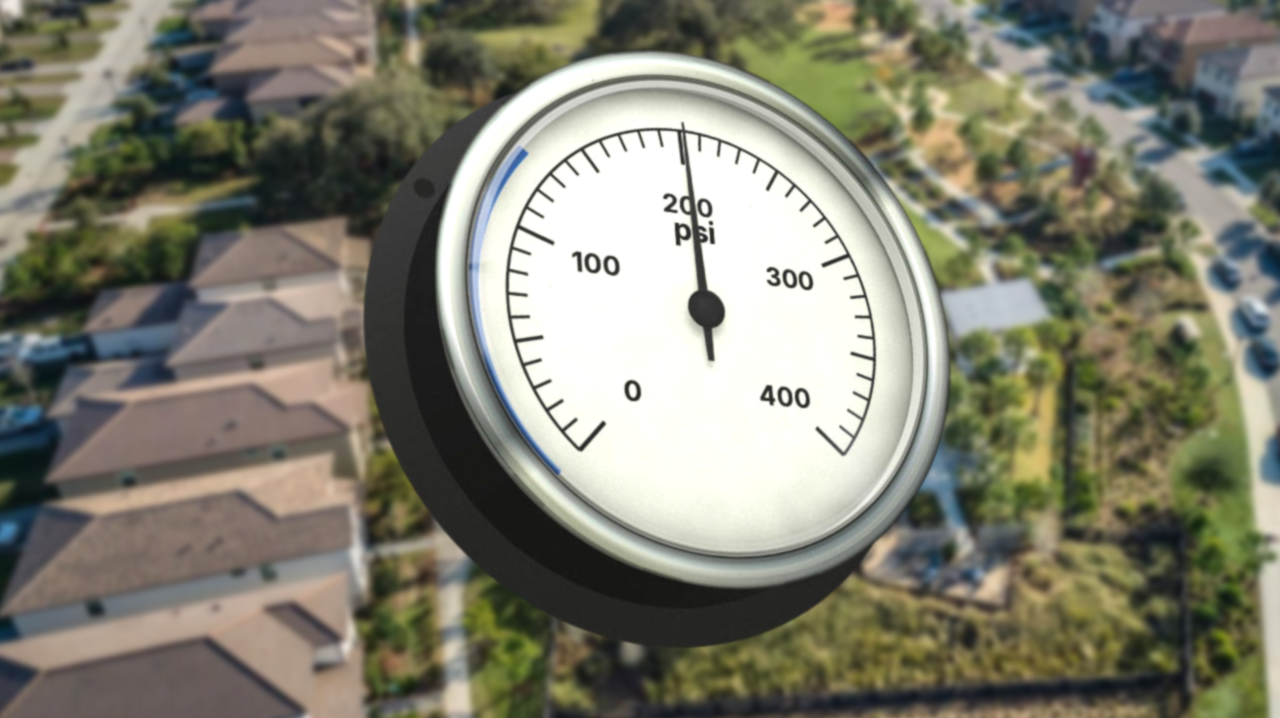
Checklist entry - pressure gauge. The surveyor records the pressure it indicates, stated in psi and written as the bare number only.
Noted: 200
